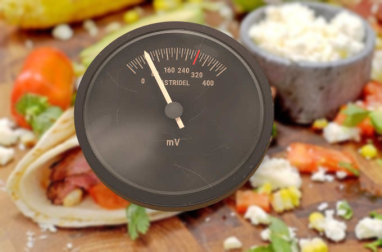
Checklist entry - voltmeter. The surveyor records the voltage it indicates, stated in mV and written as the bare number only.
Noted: 80
